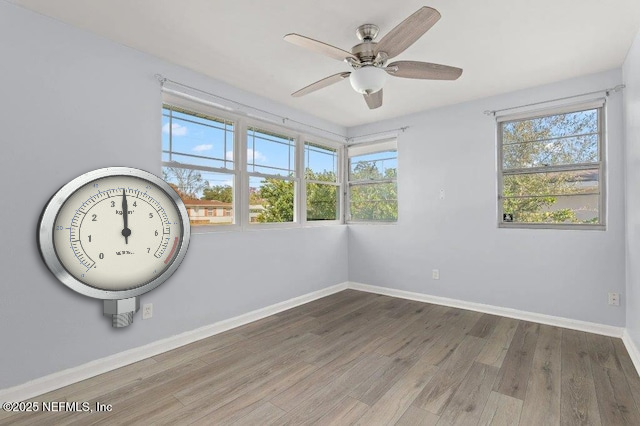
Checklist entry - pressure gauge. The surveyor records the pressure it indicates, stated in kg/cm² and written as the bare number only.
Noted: 3.5
